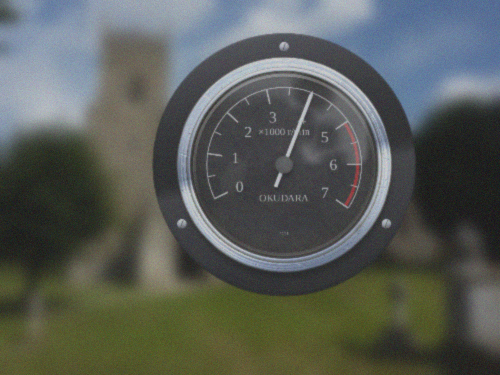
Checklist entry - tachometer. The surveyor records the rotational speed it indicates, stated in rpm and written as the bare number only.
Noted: 4000
